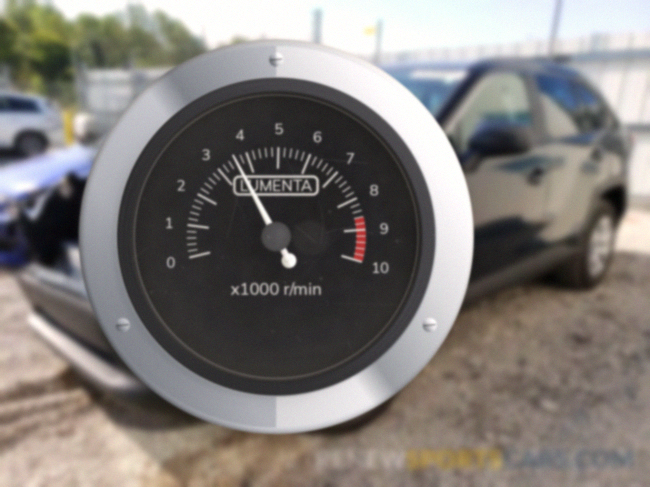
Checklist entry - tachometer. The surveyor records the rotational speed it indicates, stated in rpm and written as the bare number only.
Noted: 3600
